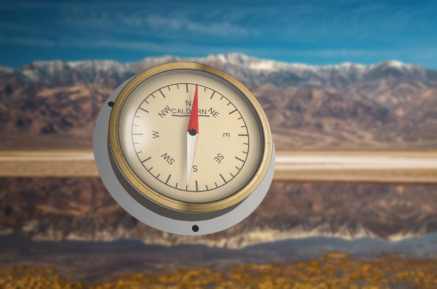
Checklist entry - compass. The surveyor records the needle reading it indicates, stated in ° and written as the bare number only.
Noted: 10
